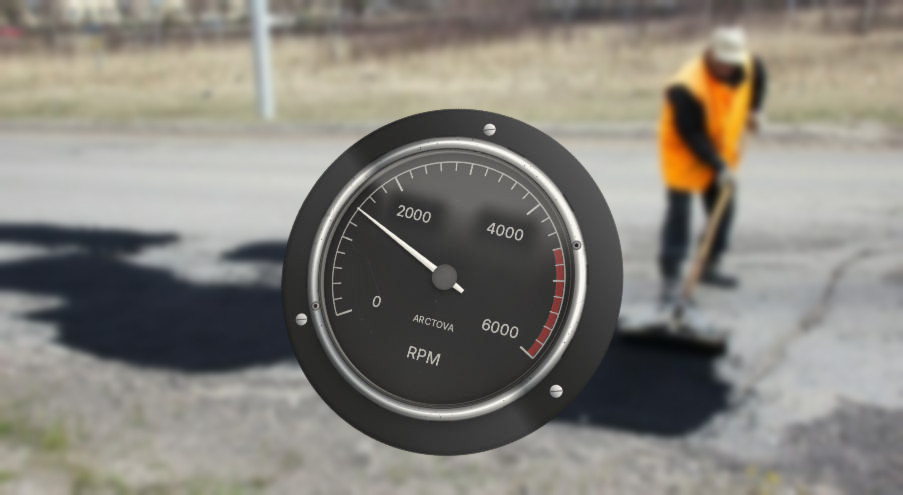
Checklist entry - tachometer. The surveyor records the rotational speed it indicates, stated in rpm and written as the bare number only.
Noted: 1400
